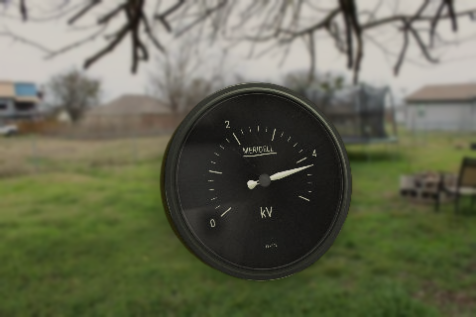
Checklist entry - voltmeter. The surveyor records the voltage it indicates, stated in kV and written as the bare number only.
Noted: 4.2
